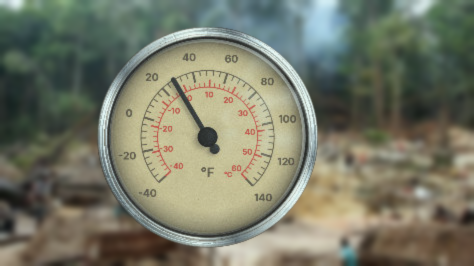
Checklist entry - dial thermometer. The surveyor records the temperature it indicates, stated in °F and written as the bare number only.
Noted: 28
